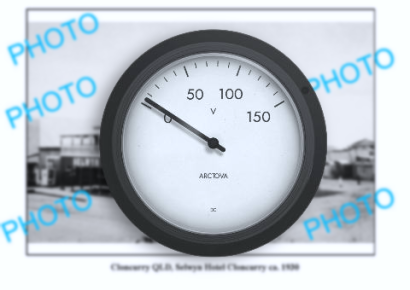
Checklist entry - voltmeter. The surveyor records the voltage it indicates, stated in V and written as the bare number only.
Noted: 5
